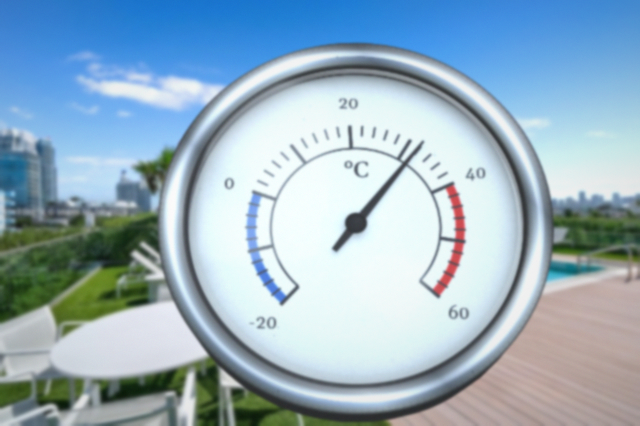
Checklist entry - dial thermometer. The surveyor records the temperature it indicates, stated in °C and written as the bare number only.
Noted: 32
